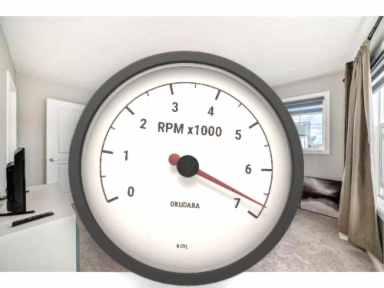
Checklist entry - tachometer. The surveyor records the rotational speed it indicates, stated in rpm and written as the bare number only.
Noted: 6750
